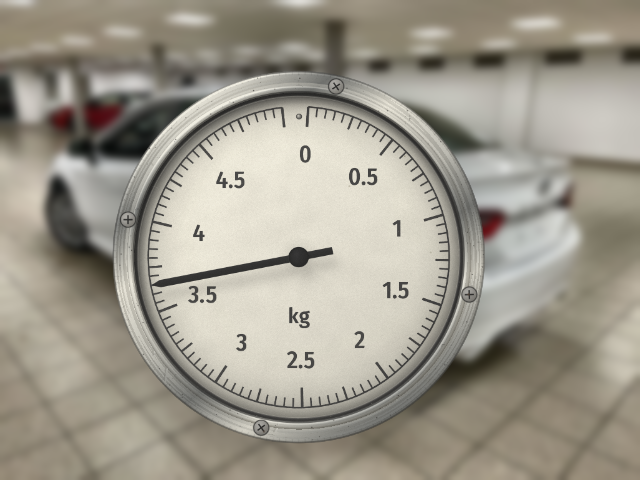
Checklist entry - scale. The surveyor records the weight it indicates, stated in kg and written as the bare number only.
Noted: 3.65
